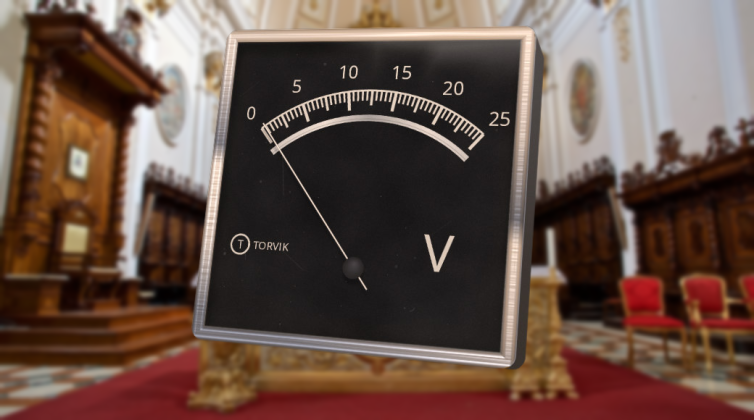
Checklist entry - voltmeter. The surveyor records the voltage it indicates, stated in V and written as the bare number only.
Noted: 0.5
